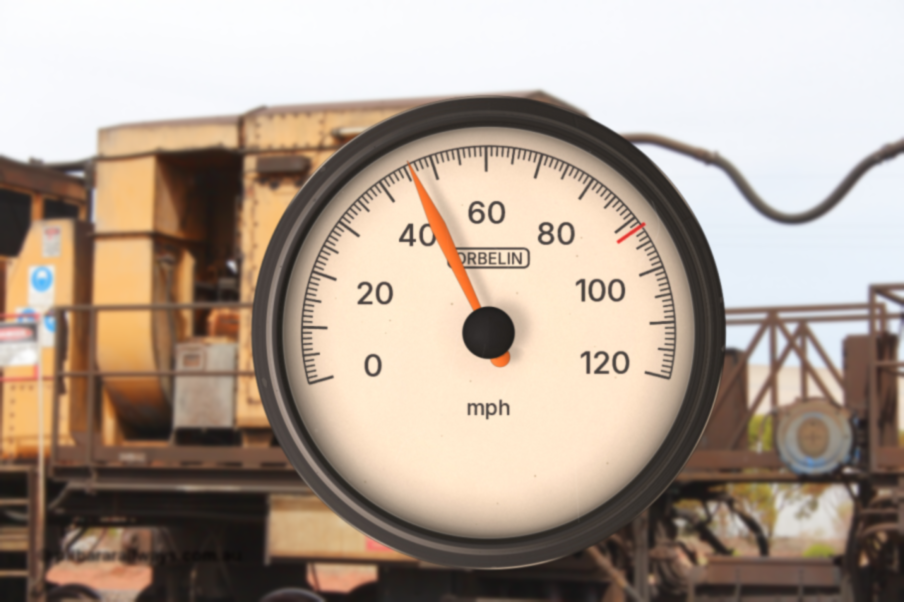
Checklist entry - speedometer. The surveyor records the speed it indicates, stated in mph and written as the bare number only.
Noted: 46
